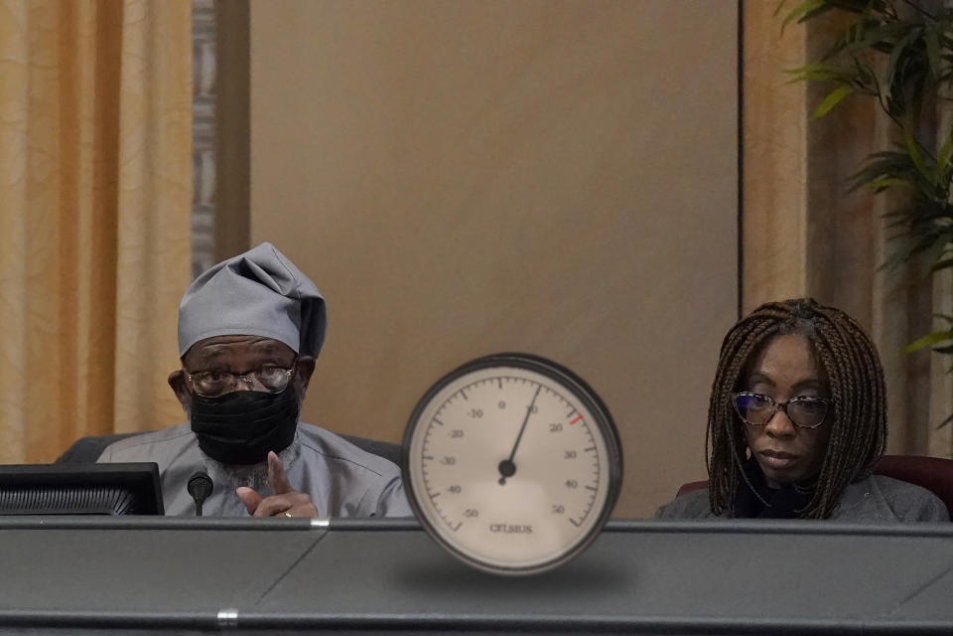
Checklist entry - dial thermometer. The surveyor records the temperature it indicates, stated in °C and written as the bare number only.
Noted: 10
